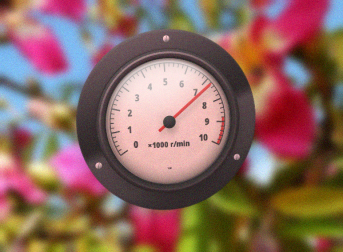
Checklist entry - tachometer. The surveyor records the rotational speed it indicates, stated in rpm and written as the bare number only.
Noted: 7200
